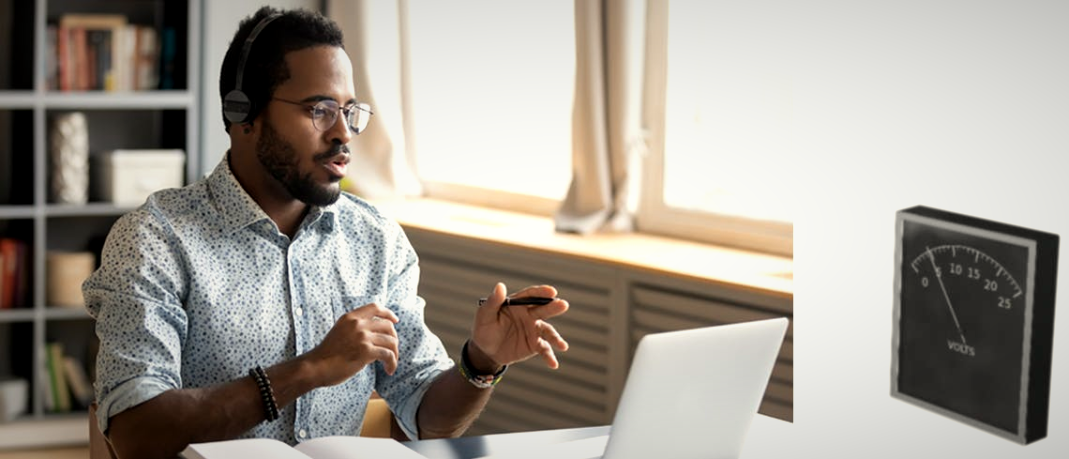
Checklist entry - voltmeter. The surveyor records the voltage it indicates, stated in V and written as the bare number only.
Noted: 5
